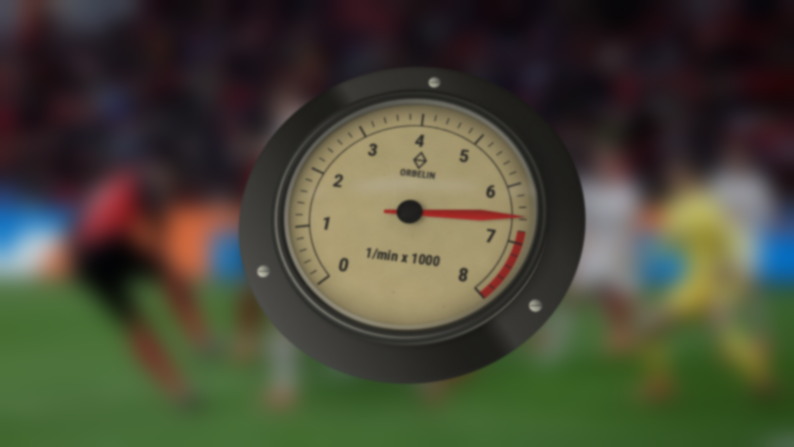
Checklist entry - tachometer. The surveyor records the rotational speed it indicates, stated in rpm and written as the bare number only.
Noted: 6600
